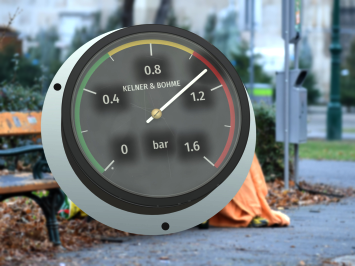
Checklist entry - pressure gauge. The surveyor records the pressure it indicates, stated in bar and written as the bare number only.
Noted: 1.1
